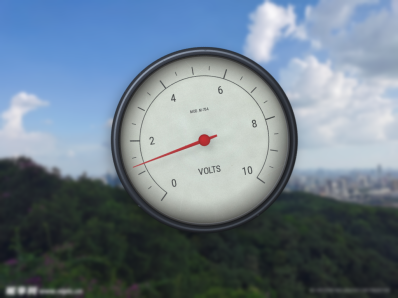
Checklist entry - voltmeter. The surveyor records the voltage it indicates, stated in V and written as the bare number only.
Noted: 1.25
